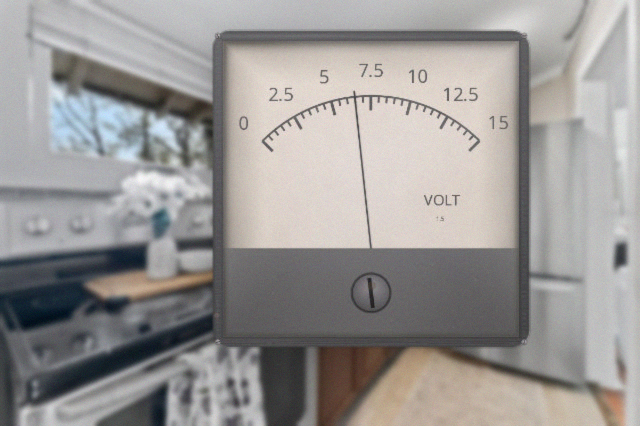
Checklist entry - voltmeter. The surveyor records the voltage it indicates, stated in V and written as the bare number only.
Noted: 6.5
